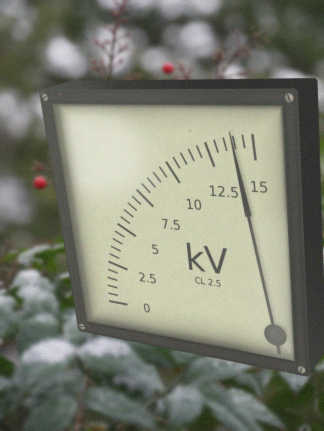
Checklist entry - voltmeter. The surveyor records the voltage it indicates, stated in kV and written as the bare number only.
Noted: 14
